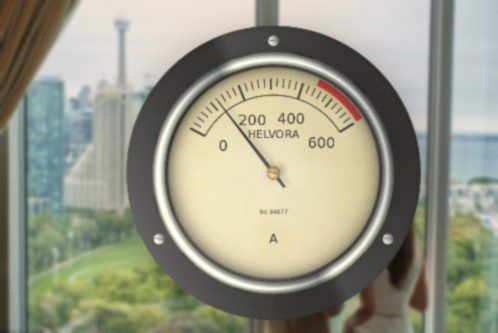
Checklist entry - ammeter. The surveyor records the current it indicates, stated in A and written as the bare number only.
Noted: 120
